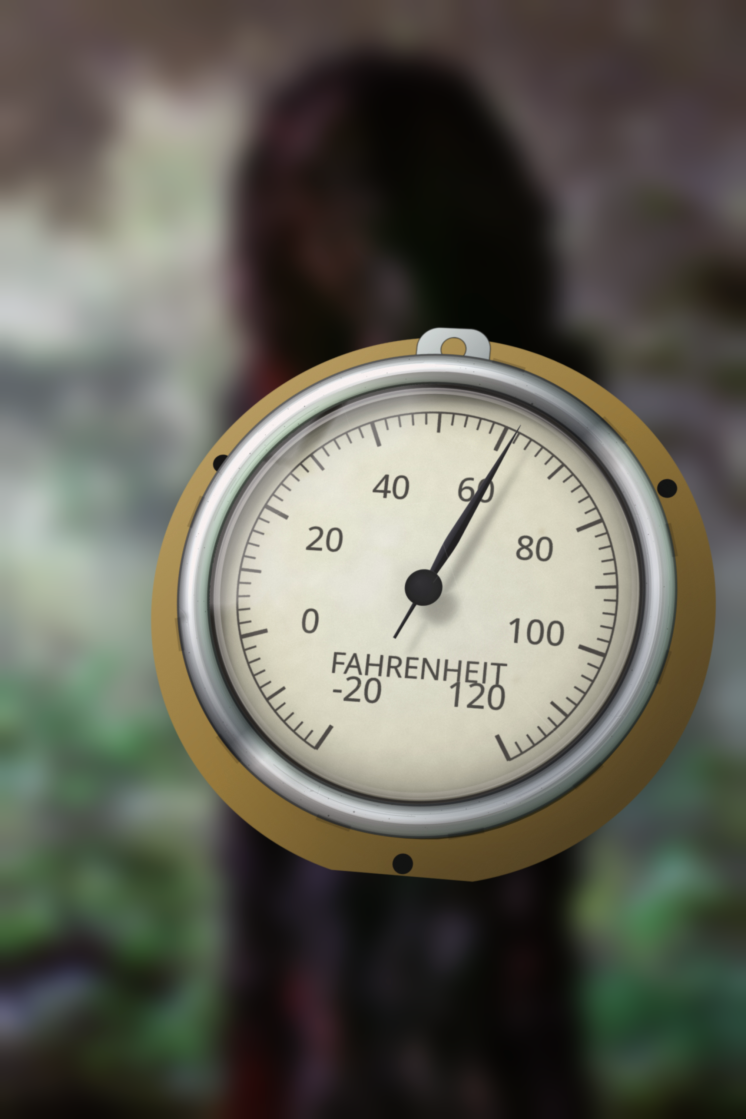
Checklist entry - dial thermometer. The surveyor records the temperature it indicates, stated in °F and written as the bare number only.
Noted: 62
